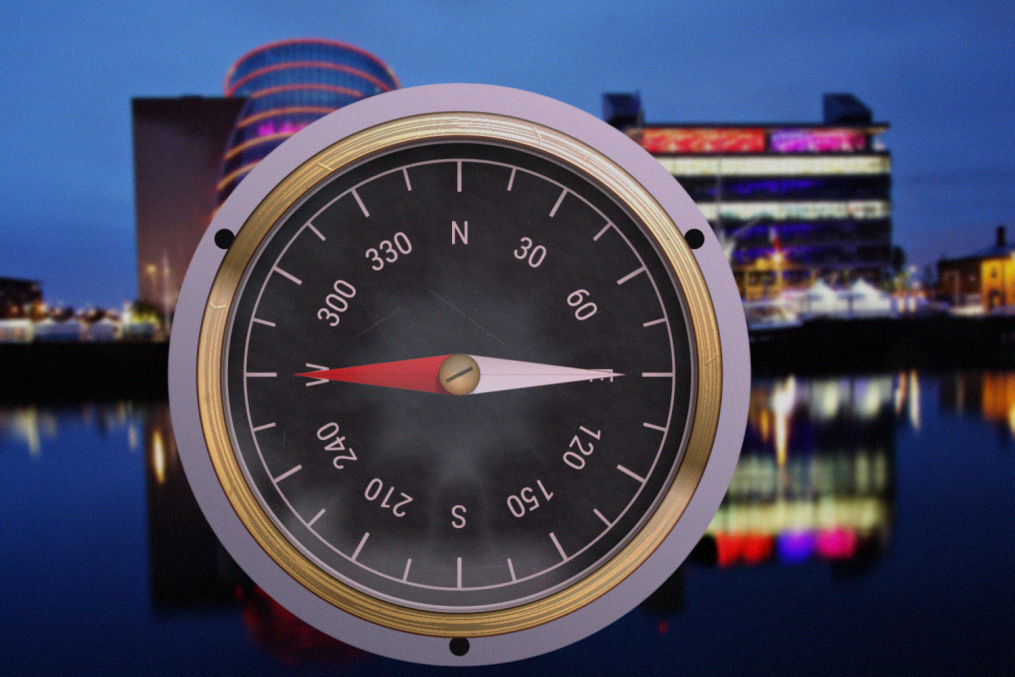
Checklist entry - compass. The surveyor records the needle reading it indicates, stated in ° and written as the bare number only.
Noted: 270
